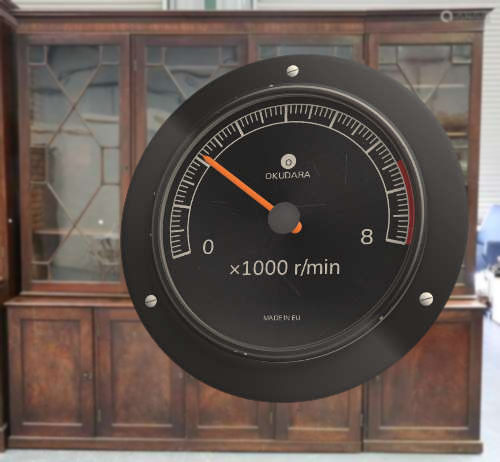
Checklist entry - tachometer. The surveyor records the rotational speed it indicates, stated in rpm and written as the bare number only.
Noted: 2100
